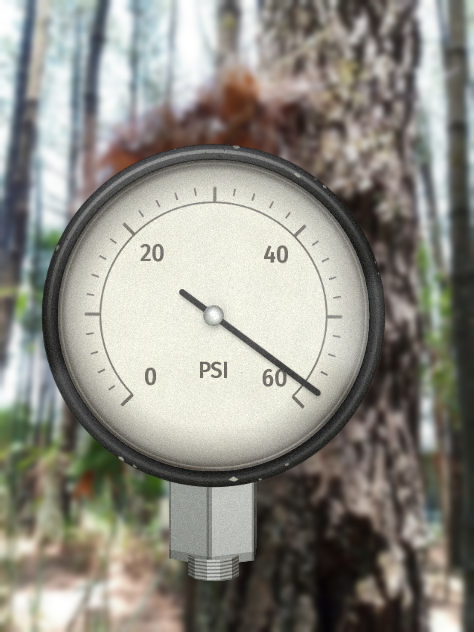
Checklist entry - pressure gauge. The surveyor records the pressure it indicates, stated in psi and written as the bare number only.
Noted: 58
